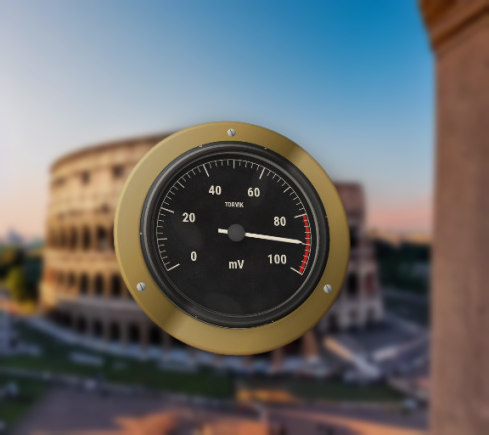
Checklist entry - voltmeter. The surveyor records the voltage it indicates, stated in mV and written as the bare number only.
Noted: 90
